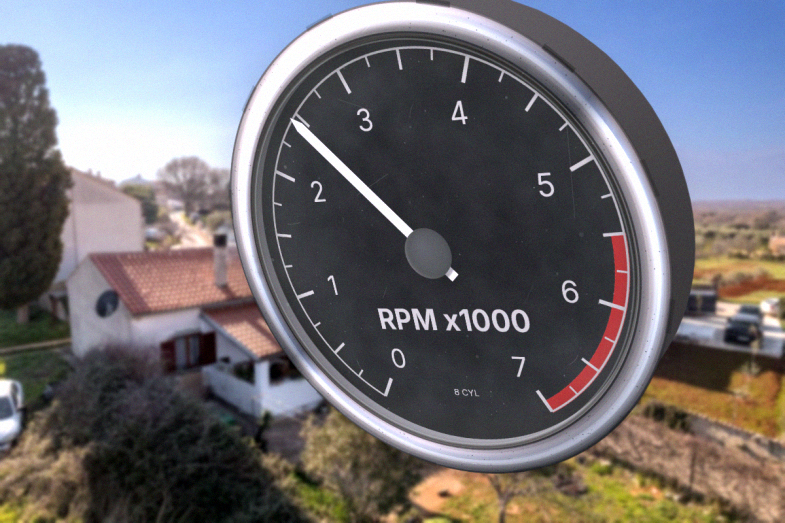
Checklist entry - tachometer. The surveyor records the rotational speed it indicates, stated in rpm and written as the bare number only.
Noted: 2500
